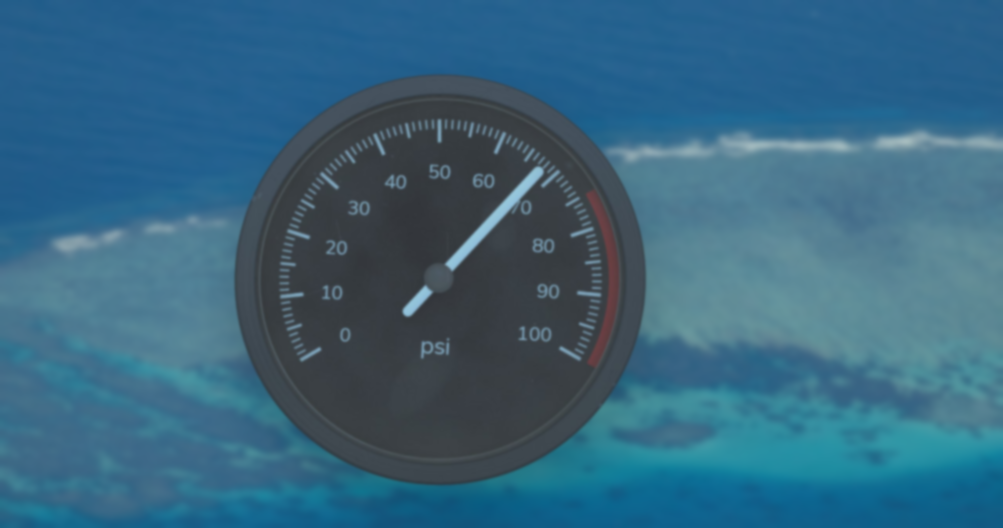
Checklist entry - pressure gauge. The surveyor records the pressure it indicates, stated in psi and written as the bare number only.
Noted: 68
